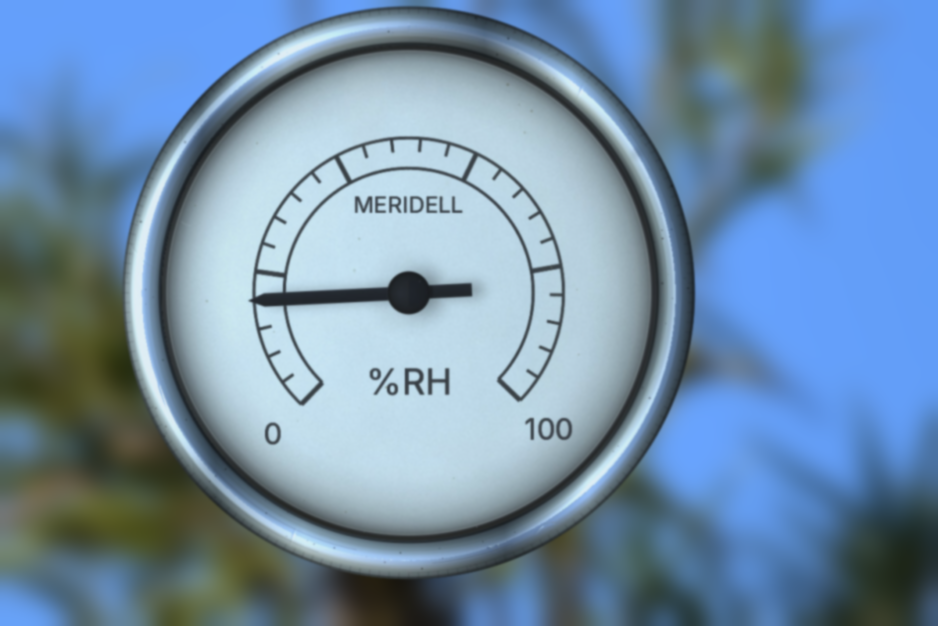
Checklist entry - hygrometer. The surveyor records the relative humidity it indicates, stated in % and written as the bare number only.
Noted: 16
